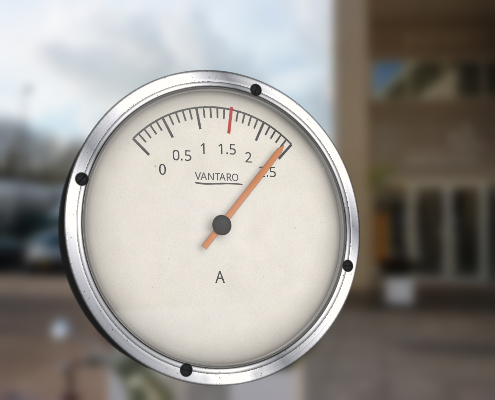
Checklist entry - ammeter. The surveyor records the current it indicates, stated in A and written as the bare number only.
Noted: 2.4
